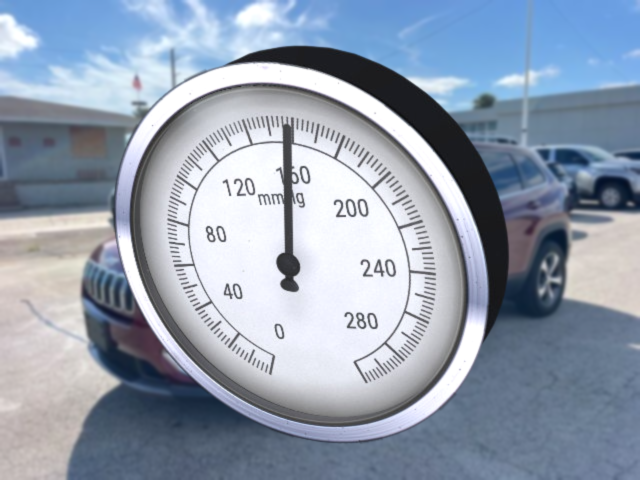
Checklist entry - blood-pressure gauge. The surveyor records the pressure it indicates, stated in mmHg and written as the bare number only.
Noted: 160
